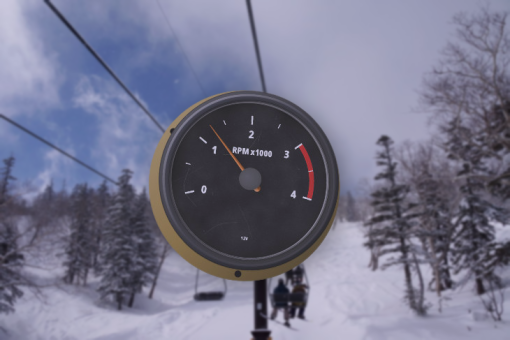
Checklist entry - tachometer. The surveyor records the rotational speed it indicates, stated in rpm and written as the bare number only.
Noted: 1250
